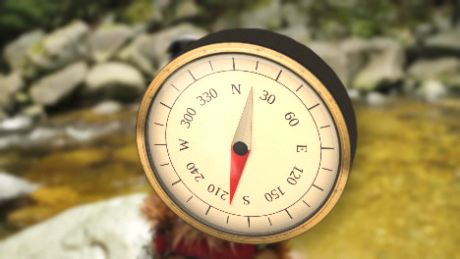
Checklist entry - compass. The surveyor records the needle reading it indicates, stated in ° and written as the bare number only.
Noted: 195
